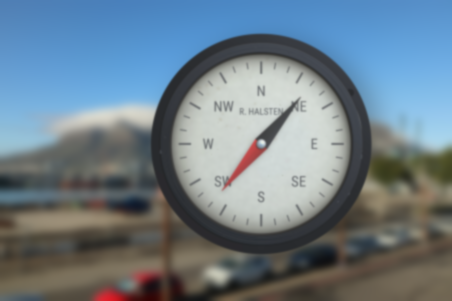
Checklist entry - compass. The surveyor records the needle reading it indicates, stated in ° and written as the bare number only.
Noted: 220
